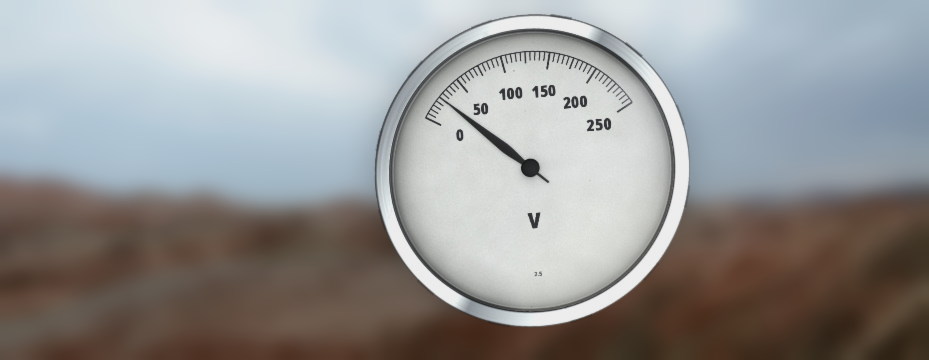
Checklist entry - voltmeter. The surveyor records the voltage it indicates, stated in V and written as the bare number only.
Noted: 25
